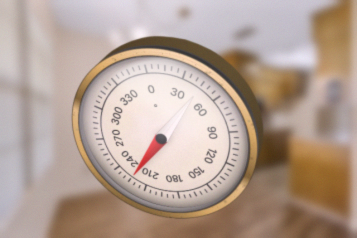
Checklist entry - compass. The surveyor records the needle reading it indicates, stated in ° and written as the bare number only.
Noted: 225
